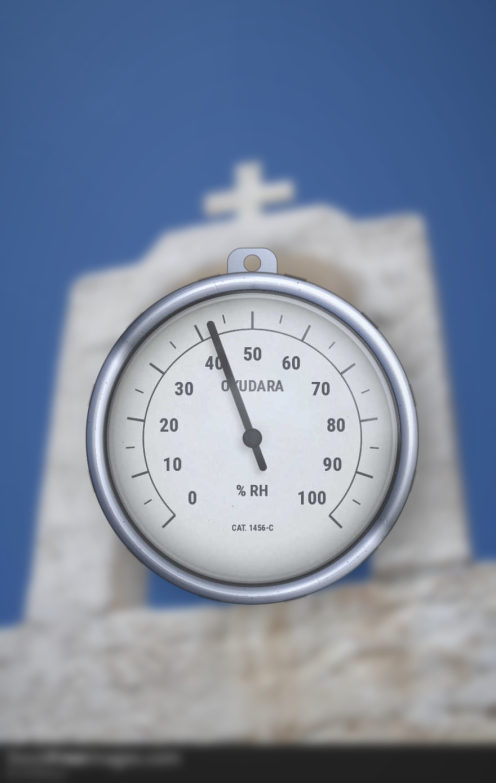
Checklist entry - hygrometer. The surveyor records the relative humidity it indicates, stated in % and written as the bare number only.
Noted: 42.5
